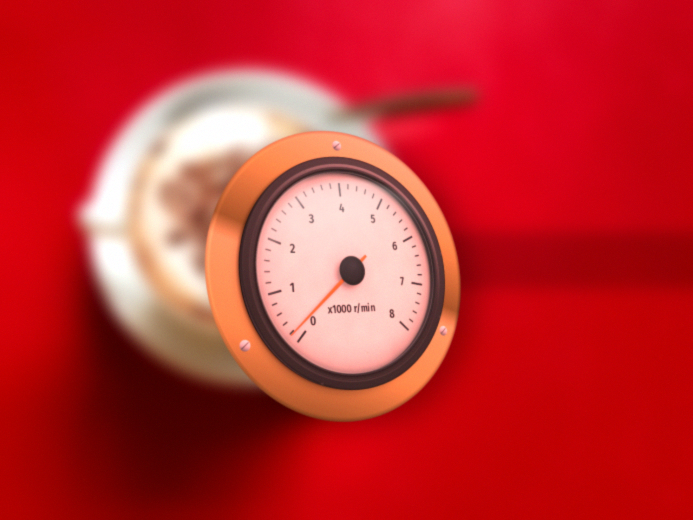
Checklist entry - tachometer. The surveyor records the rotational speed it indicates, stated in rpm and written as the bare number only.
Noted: 200
